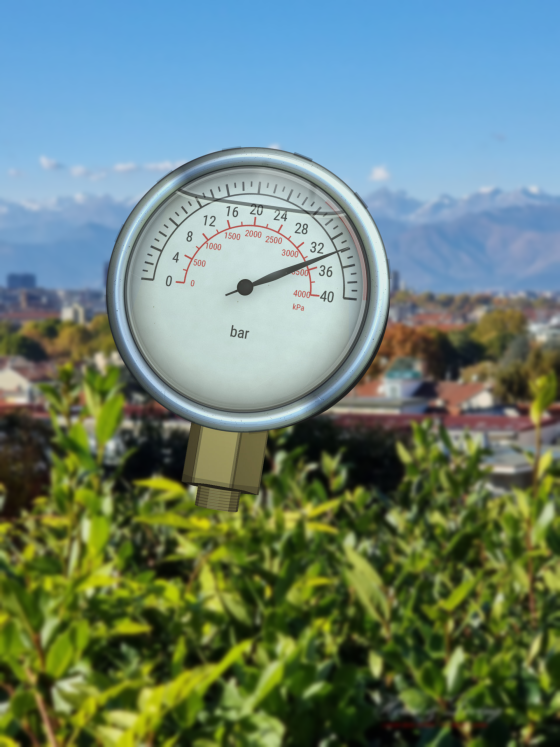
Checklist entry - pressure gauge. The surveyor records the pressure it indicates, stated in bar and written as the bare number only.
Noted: 34
